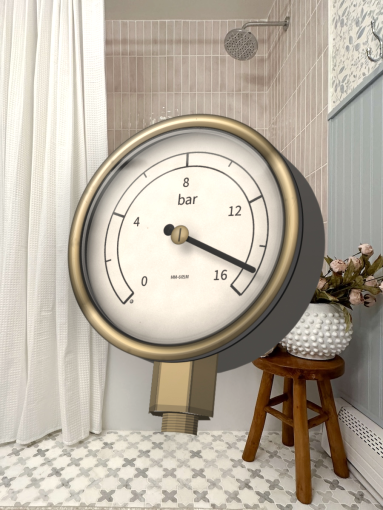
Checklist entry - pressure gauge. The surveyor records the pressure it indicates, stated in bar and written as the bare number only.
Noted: 15
